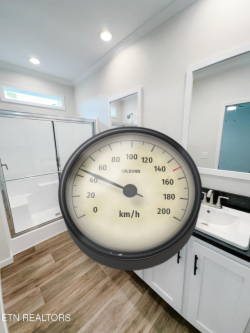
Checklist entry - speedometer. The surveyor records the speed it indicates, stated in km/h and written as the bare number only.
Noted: 45
